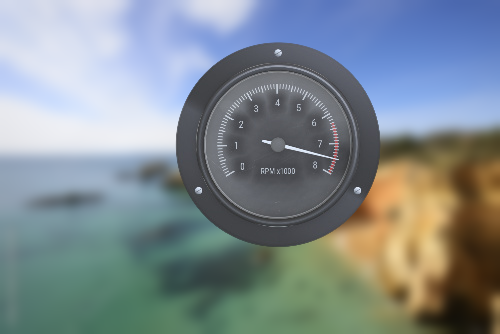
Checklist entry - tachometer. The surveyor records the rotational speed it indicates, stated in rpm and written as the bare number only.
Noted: 7500
